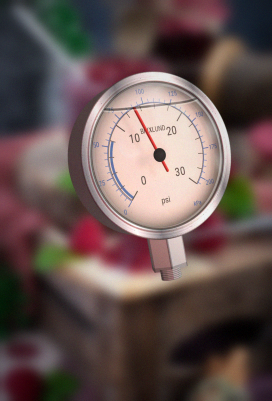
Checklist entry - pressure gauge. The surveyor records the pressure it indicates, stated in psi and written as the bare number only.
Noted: 13
